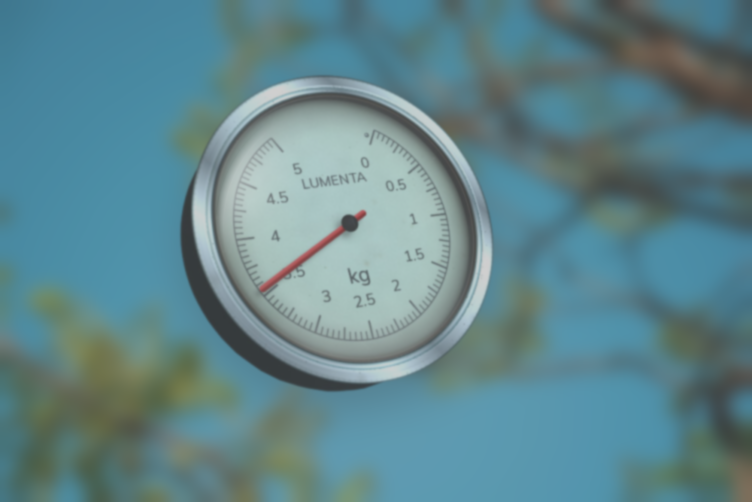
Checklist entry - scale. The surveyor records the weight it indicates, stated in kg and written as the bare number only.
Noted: 3.55
